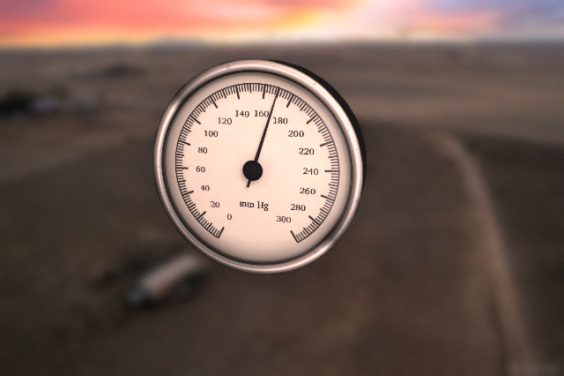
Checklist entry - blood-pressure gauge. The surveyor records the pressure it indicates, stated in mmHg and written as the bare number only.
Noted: 170
